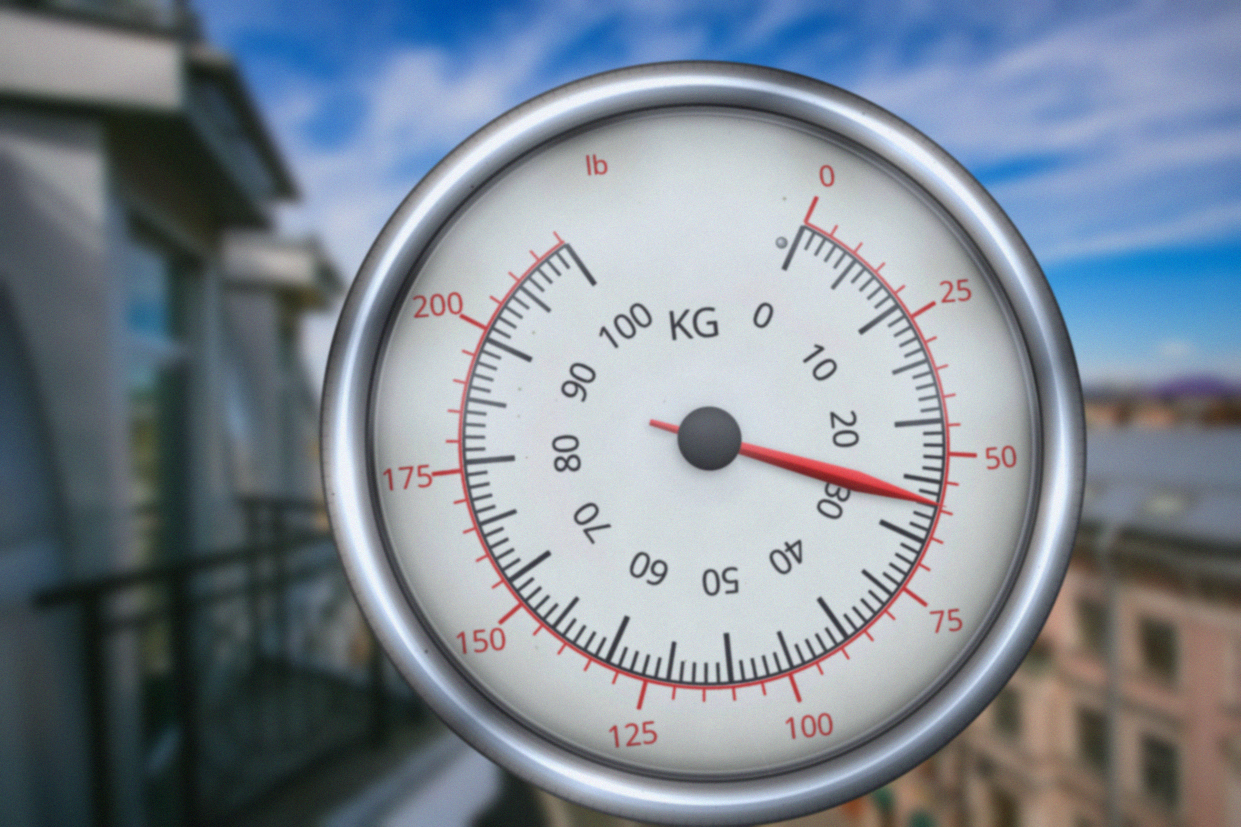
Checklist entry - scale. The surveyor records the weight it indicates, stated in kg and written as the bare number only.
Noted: 27
